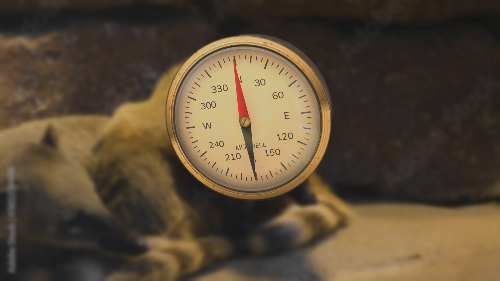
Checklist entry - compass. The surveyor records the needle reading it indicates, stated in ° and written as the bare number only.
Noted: 0
